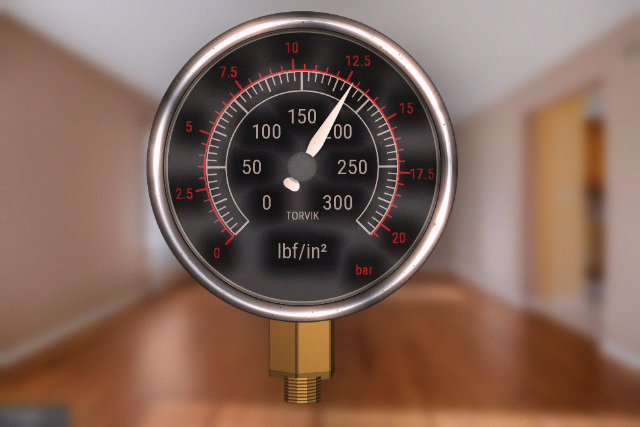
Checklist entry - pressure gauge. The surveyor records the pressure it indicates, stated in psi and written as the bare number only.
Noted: 185
